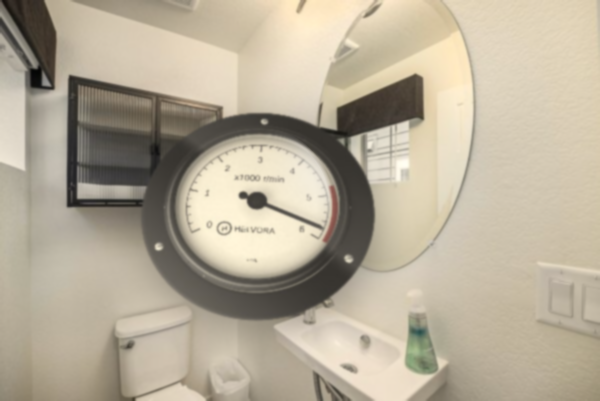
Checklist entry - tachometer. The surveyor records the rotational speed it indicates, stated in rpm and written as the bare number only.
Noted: 5800
